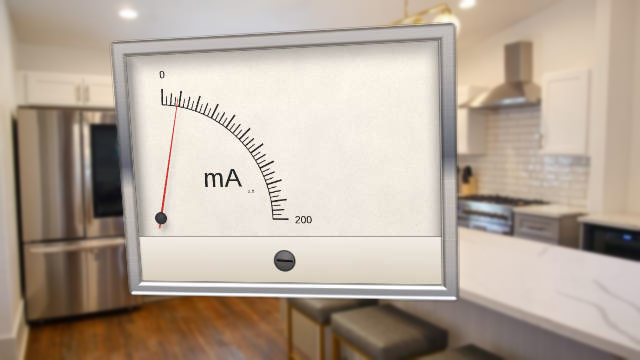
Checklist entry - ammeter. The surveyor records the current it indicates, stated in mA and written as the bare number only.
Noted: 20
